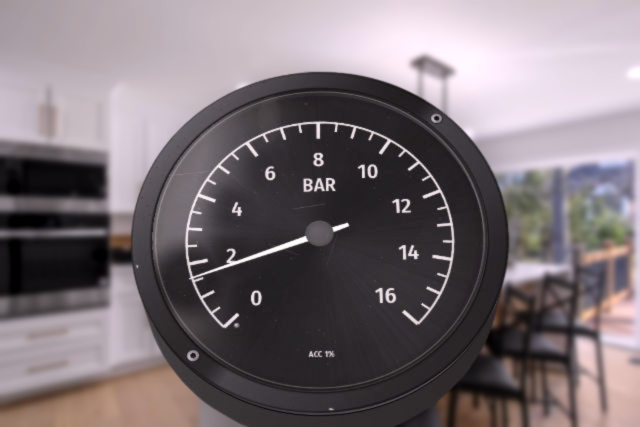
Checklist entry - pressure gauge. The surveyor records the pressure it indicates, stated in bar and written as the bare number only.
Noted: 1.5
